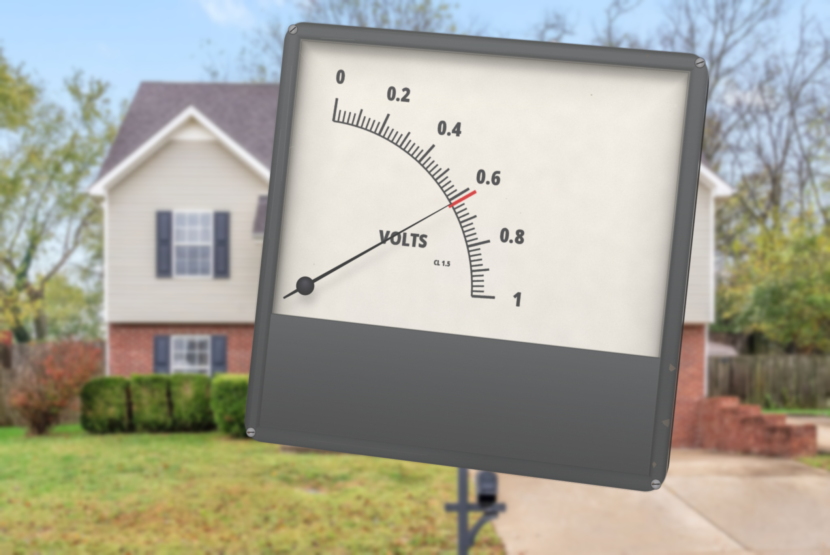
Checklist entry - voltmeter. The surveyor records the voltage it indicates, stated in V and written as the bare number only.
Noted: 0.62
